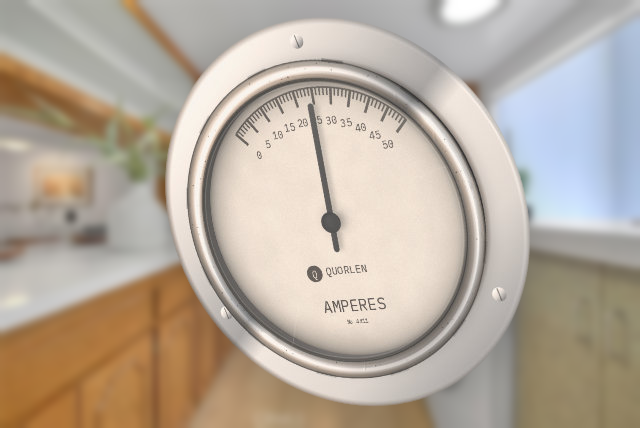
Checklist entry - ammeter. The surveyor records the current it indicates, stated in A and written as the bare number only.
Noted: 25
